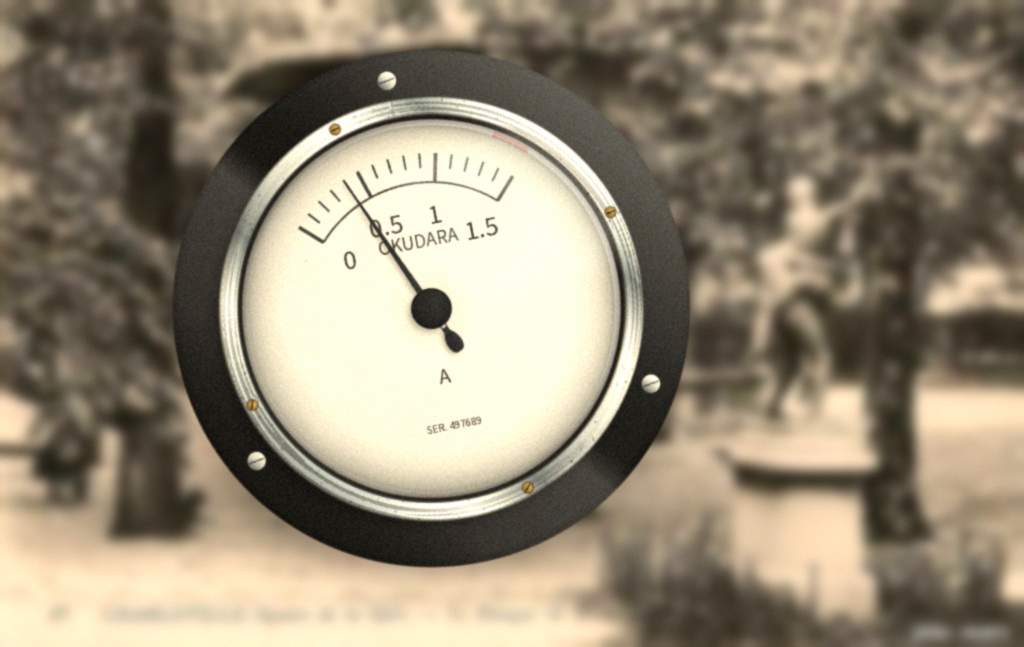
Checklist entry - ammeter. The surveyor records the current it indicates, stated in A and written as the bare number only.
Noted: 0.4
